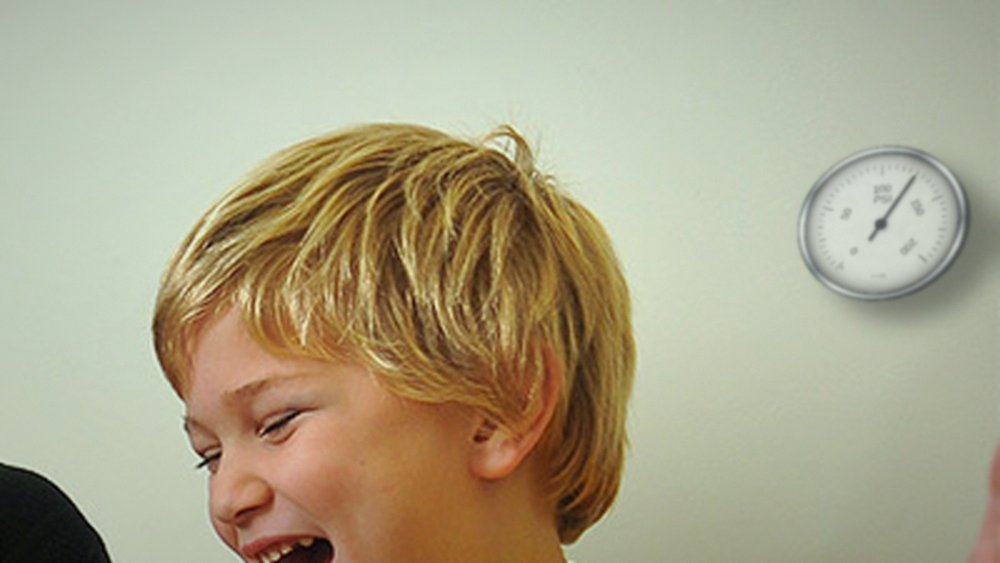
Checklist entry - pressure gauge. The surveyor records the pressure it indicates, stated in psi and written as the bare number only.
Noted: 125
